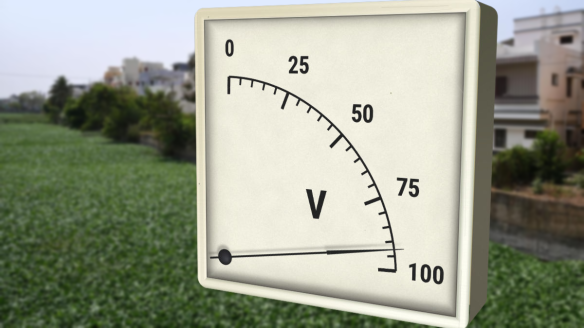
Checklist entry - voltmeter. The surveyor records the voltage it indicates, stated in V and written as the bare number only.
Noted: 92.5
